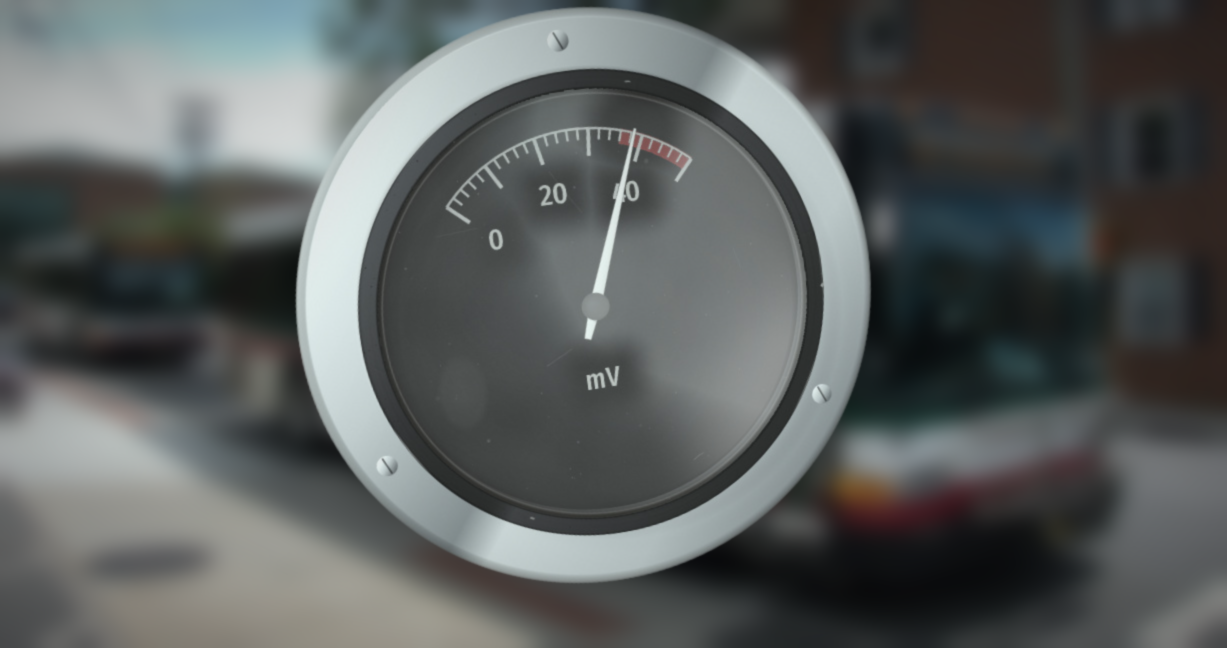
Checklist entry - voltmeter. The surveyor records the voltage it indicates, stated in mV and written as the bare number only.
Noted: 38
